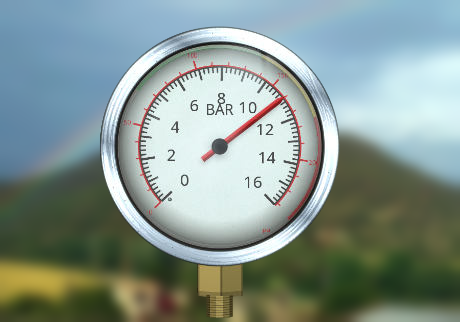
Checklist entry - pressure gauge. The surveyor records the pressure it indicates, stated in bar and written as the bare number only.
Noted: 11
